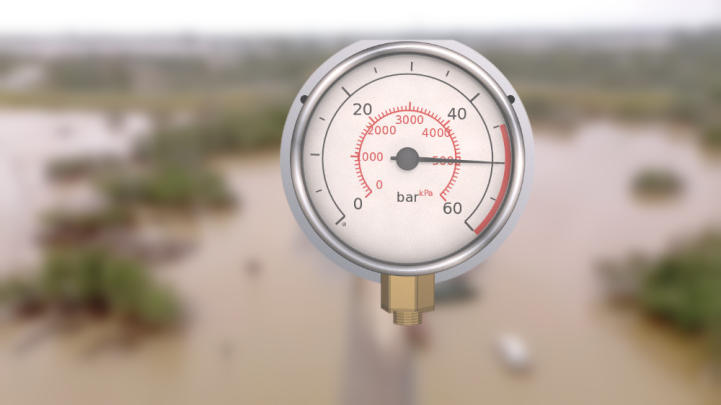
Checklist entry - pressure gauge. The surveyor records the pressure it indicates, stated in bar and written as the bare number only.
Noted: 50
